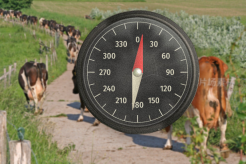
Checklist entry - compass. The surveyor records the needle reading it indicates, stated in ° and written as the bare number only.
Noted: 7.5
